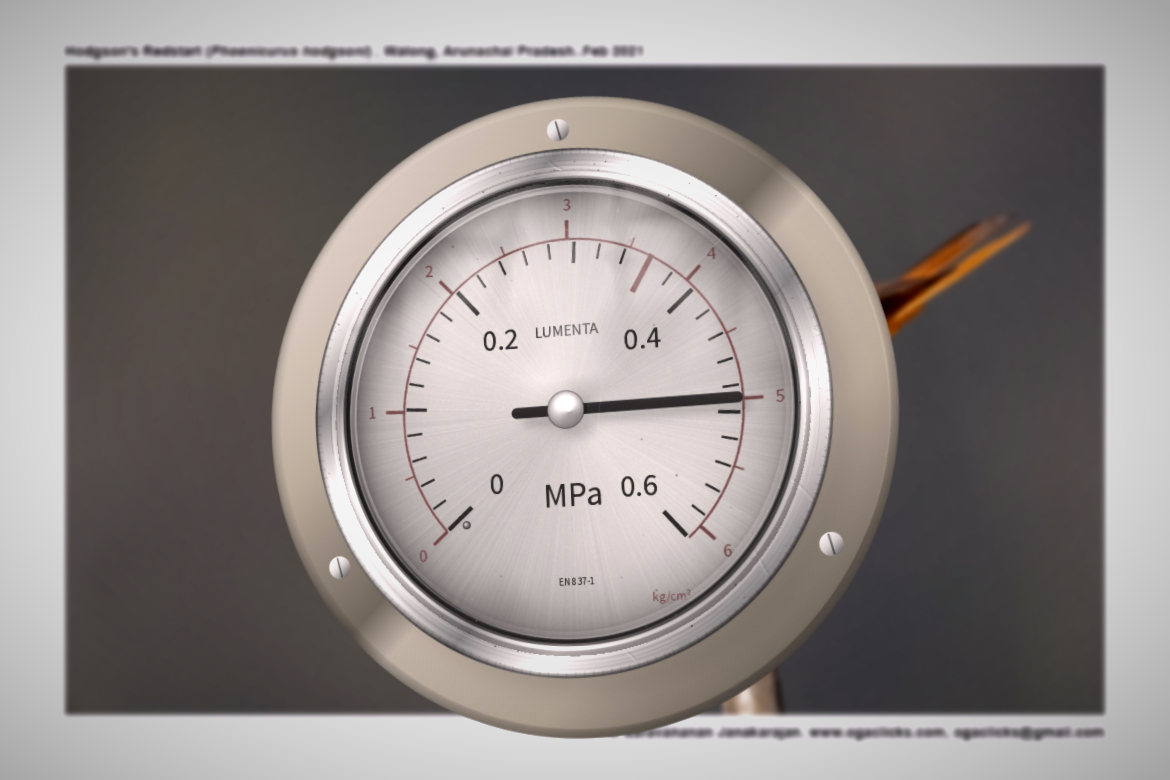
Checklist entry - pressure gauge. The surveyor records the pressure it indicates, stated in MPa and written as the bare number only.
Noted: 0.49
